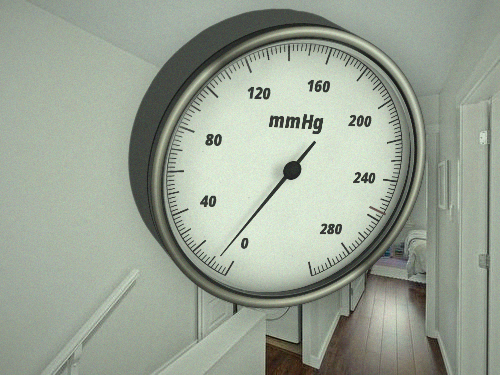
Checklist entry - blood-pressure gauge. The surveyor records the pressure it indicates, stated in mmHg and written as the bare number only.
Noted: 10
